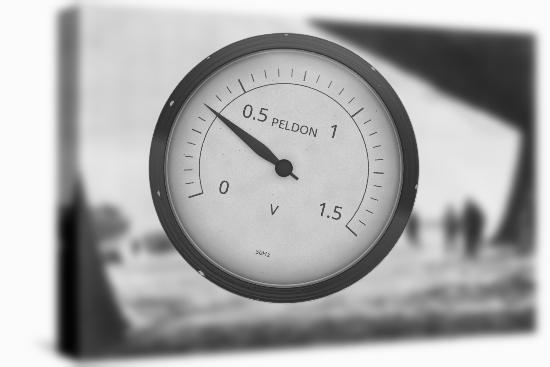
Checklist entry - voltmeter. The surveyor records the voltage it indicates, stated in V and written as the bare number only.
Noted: 0.35
